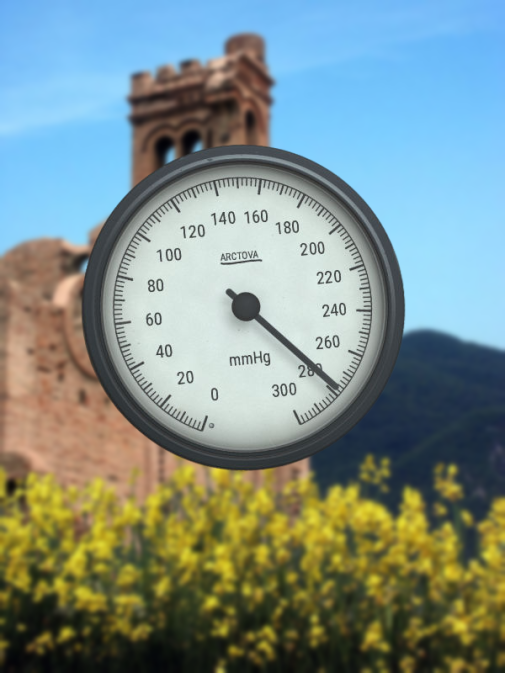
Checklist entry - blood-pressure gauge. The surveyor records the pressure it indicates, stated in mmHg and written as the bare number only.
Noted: 278
